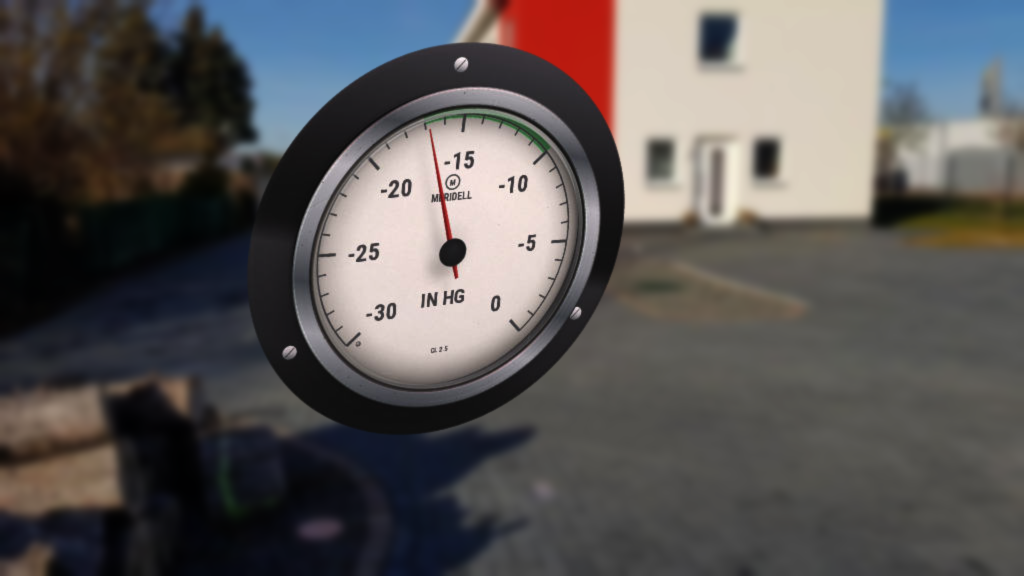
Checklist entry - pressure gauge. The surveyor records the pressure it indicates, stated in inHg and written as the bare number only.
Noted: -17
